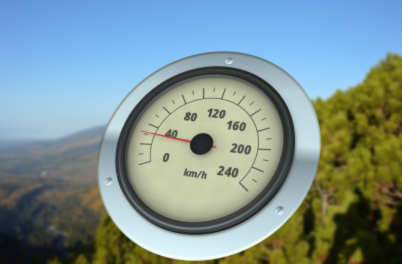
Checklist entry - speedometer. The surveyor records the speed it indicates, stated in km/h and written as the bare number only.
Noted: 30
